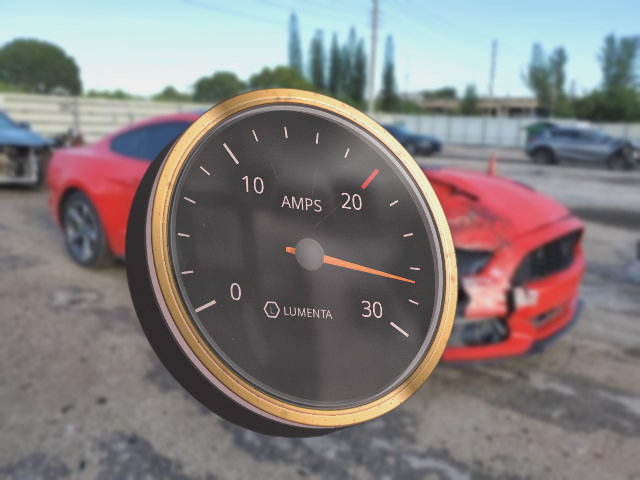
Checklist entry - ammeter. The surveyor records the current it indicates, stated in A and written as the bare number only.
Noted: 27
